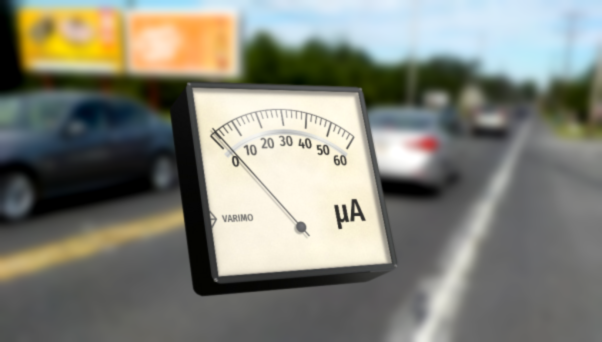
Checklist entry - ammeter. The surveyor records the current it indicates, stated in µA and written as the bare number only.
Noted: 2
